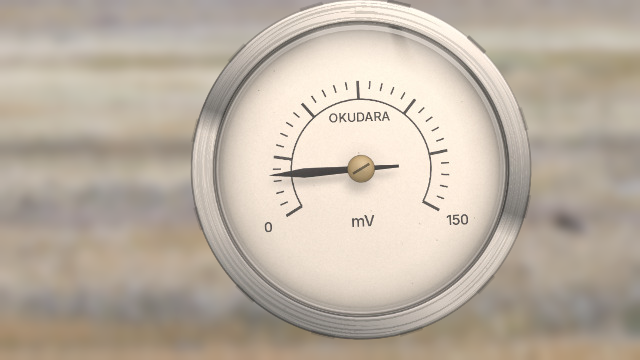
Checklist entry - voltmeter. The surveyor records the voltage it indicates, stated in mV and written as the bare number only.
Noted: 17.5
